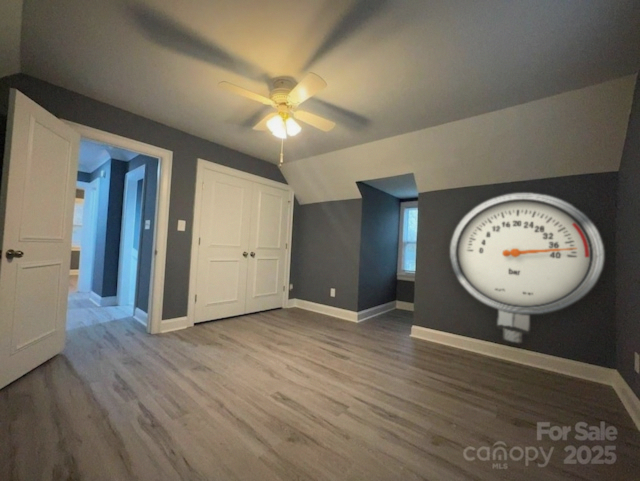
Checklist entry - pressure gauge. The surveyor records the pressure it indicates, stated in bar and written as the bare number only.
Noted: 38
